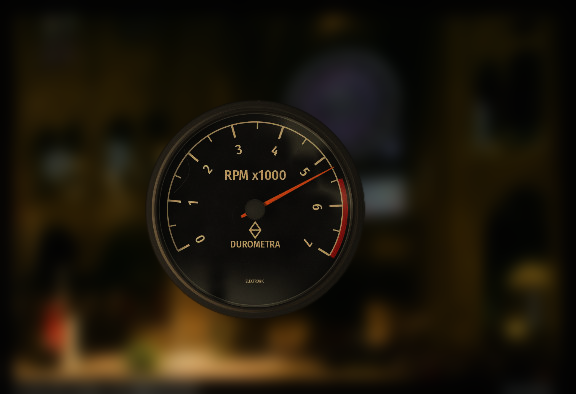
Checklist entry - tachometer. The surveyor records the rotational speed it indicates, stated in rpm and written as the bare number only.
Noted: 5250
